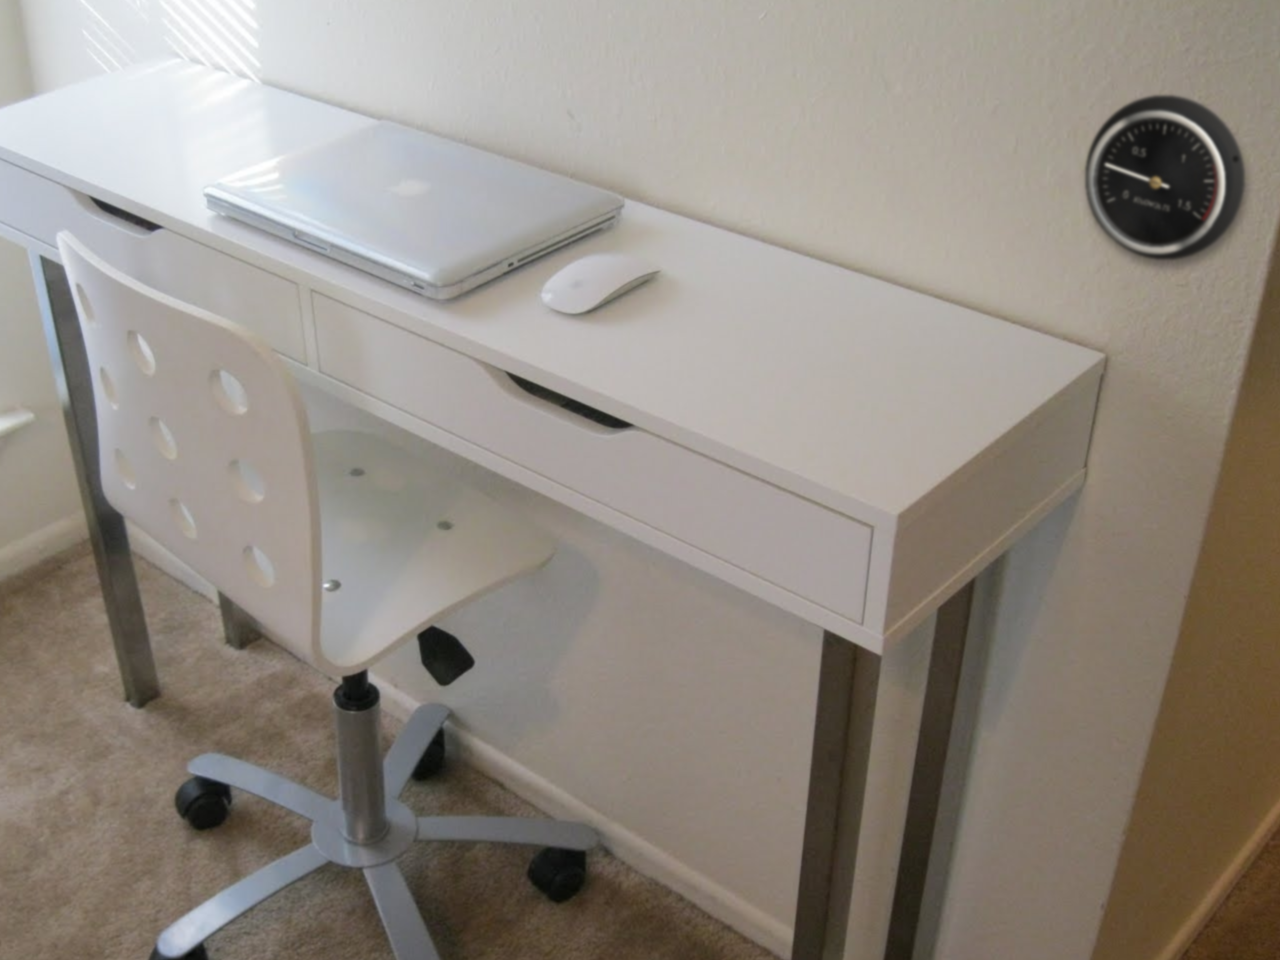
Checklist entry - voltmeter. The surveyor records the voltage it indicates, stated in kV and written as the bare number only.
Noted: 0.25
